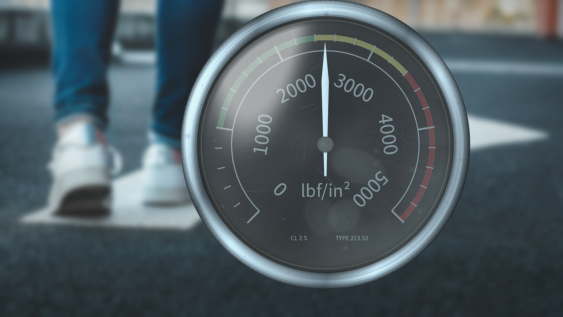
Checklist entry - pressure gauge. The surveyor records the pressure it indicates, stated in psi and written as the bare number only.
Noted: 2500
